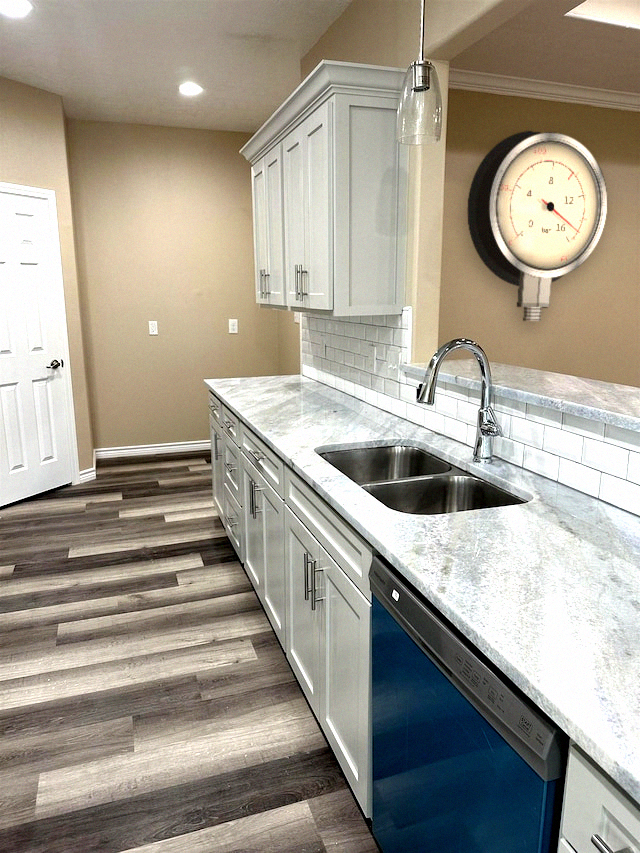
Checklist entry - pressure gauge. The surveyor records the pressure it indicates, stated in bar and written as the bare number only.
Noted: 15
